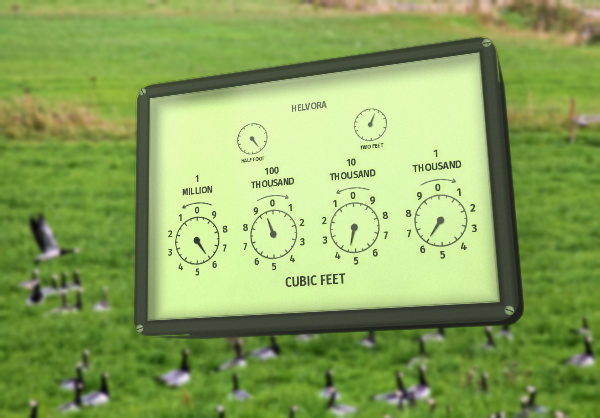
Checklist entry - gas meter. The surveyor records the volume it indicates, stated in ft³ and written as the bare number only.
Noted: 594600
